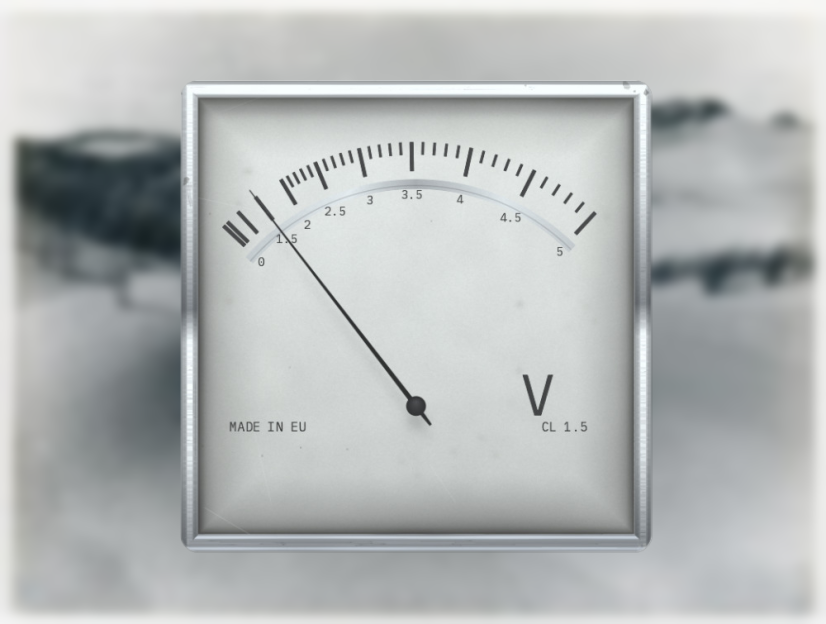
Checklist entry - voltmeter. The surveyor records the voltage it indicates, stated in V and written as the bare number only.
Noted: 1.5
